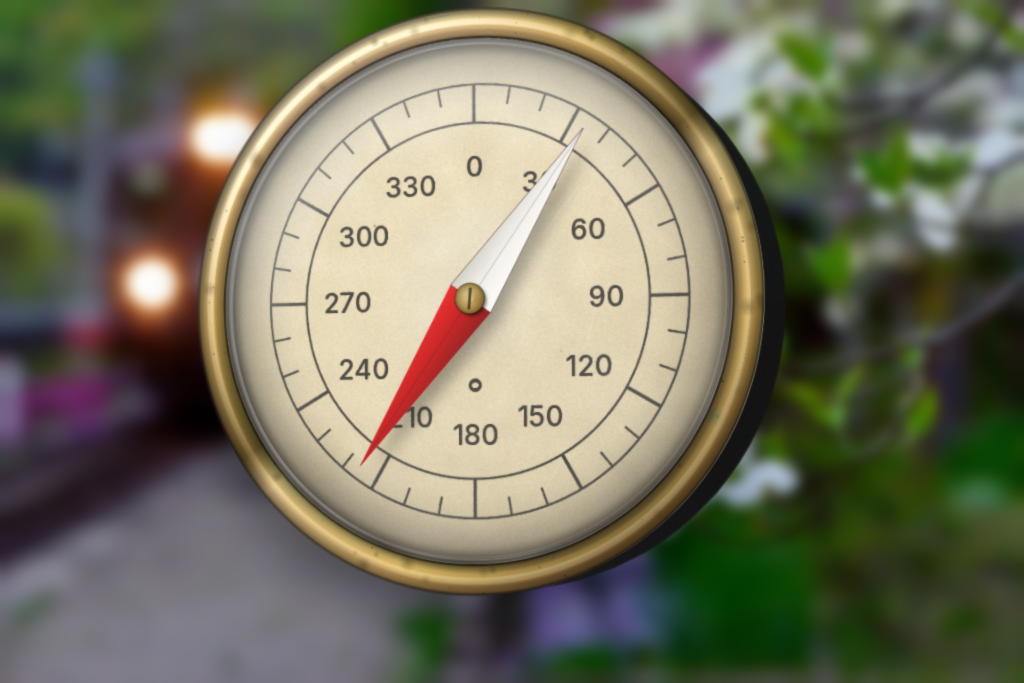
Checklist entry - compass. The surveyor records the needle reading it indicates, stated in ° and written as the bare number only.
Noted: 215
